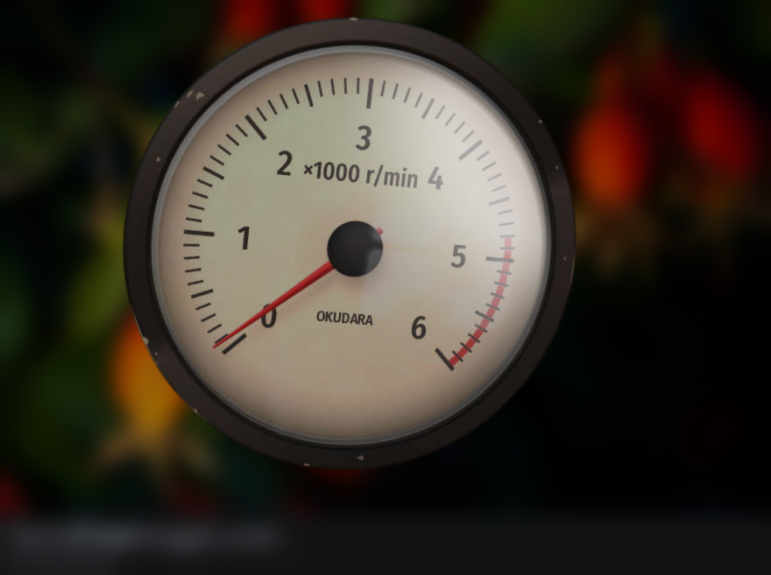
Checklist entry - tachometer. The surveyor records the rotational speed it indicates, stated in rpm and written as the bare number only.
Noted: 100
